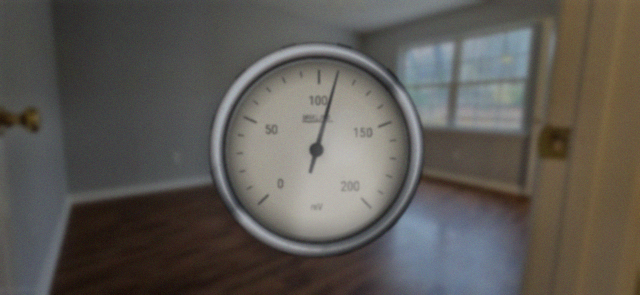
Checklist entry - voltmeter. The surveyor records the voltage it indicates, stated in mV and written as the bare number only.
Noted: 110
